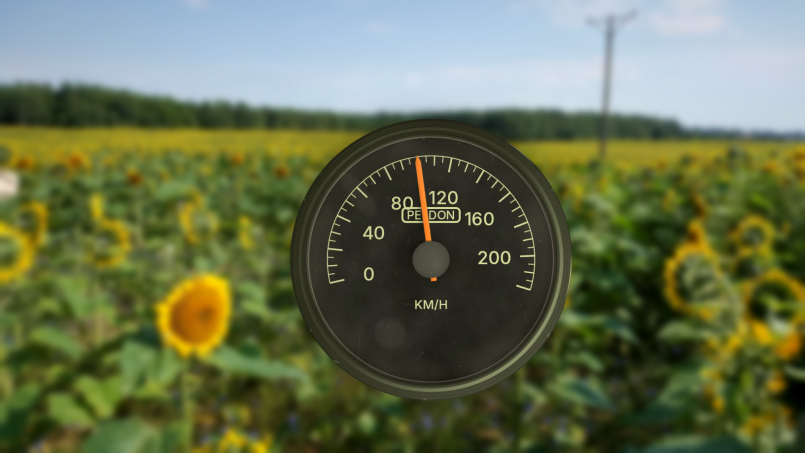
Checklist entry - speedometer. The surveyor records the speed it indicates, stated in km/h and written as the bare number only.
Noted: 100
